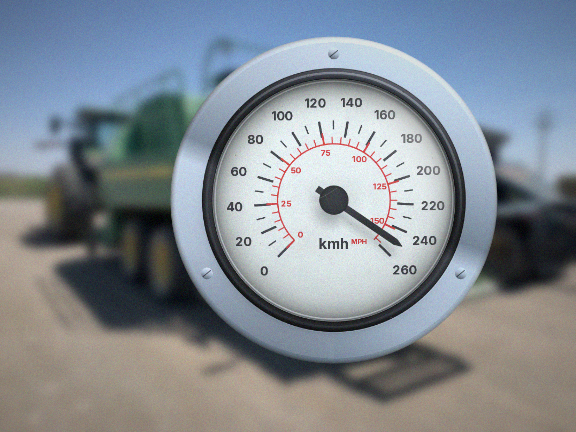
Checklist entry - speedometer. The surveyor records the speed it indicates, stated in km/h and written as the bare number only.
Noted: 250
